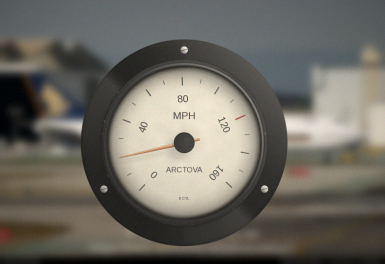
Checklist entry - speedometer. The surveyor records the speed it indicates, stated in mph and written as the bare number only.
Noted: 20
